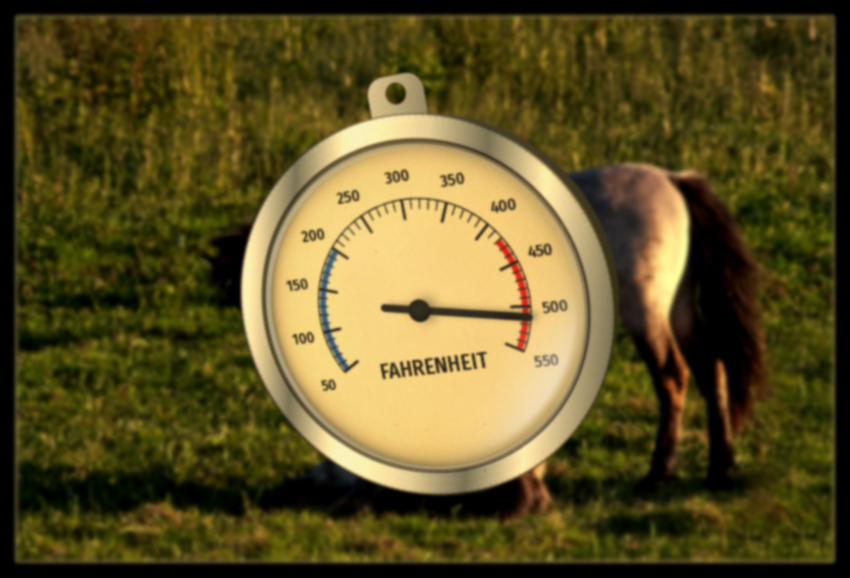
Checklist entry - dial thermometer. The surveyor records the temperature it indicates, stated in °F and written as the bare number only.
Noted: 510
